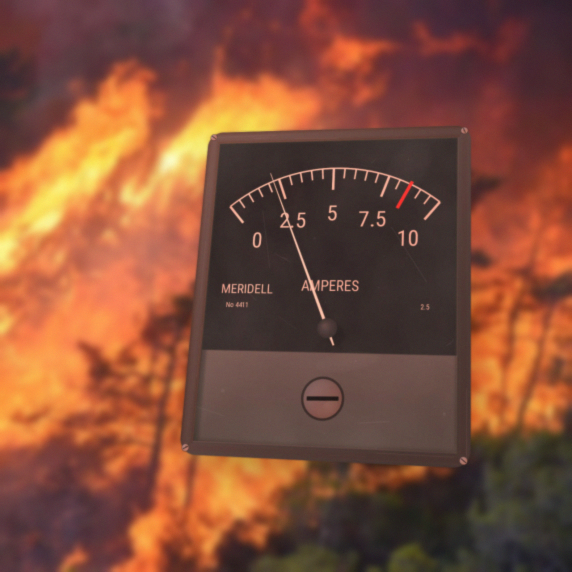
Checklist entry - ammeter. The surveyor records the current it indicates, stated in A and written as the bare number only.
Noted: 2.25
